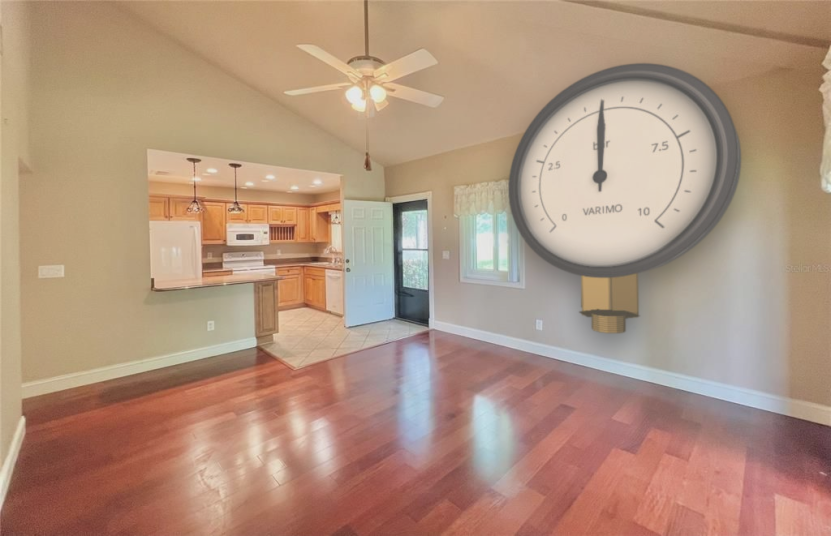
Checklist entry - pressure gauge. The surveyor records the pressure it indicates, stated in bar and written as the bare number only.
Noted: 5
